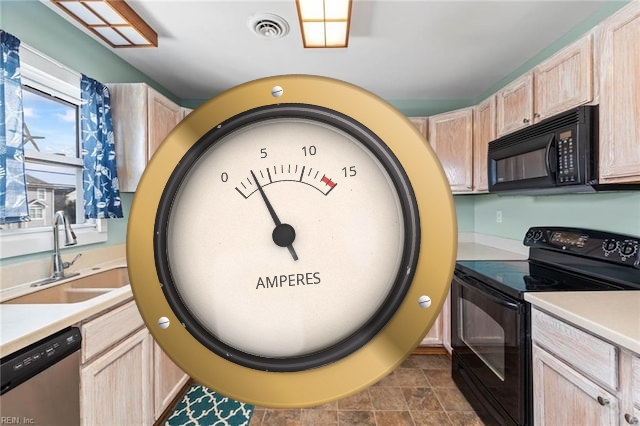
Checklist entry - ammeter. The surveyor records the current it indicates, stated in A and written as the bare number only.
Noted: 3
